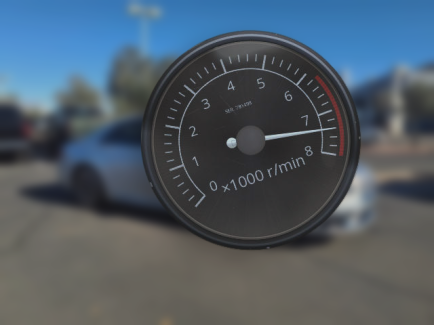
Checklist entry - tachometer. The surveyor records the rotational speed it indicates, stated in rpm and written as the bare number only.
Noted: 7400
